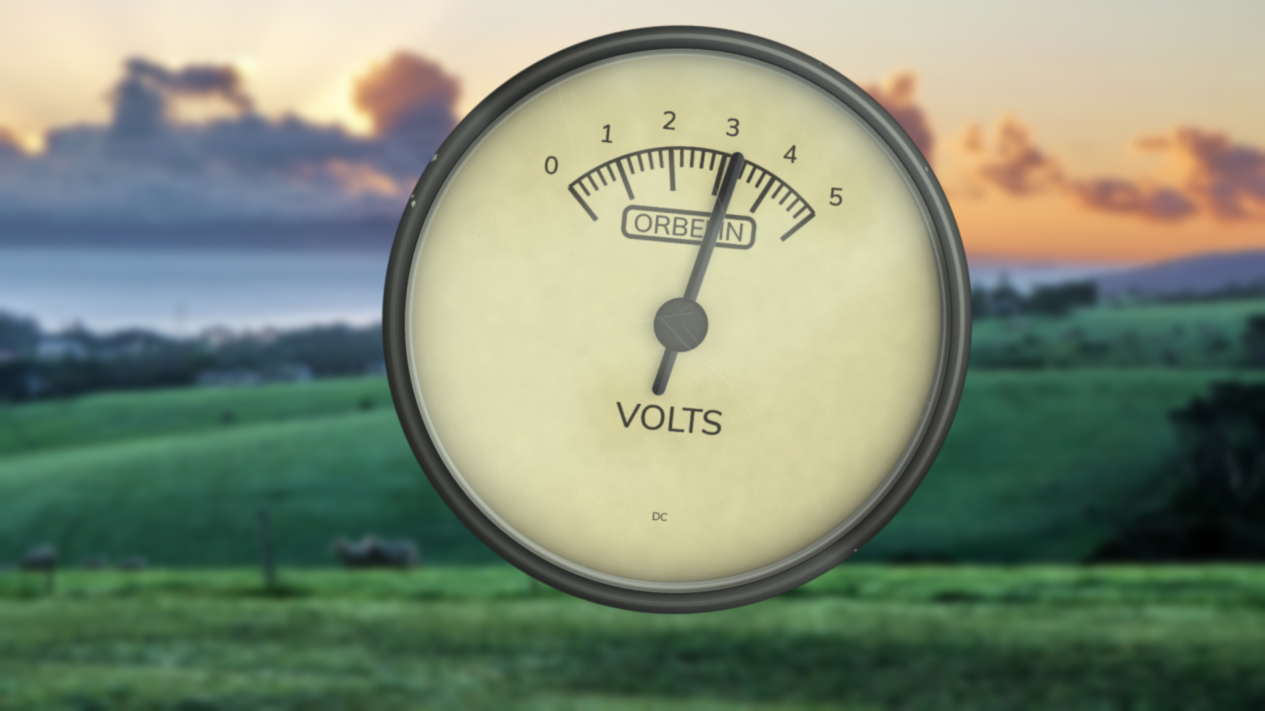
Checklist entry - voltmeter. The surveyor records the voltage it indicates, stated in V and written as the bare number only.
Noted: 3.2
